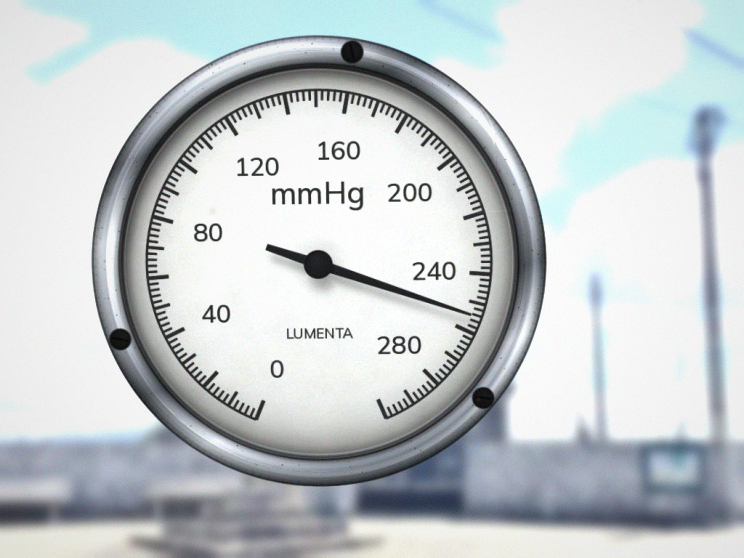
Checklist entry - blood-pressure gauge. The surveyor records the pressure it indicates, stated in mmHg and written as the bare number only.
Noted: 254
